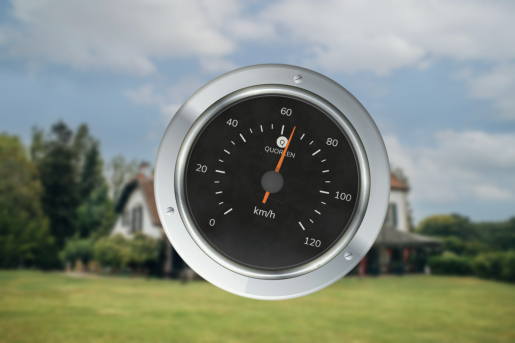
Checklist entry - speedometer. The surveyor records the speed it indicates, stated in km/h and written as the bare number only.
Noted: 65
